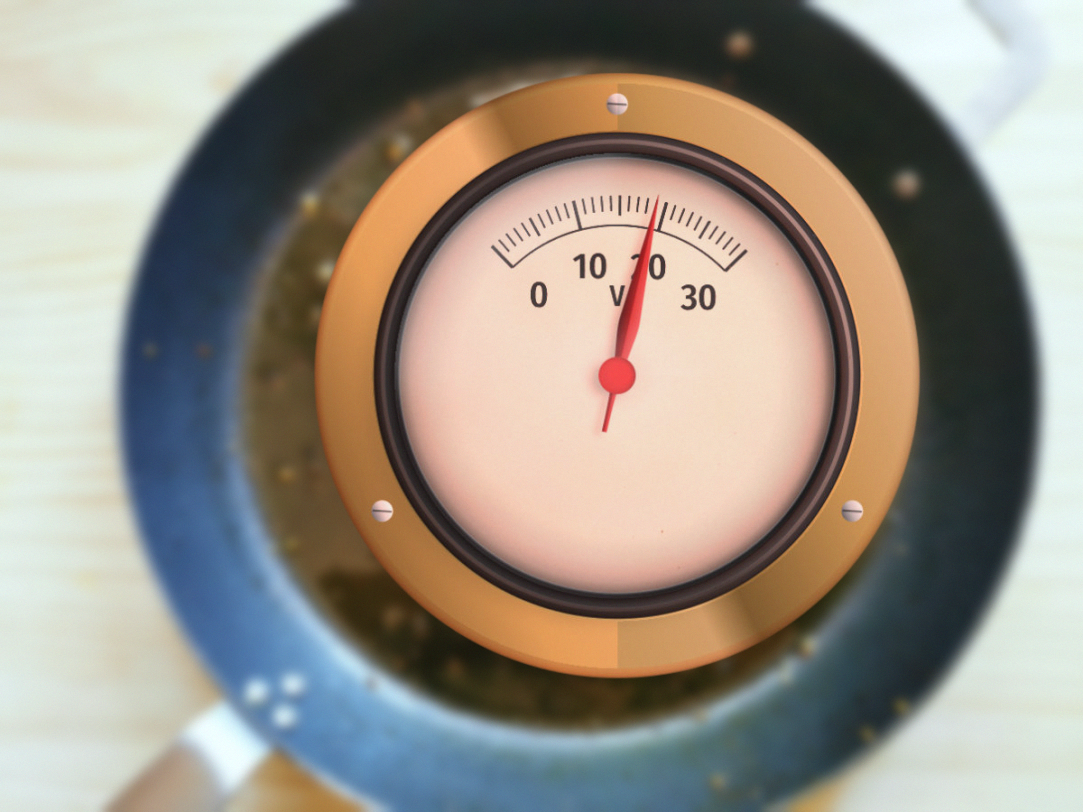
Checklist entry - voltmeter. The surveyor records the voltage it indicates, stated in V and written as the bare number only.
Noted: 19
